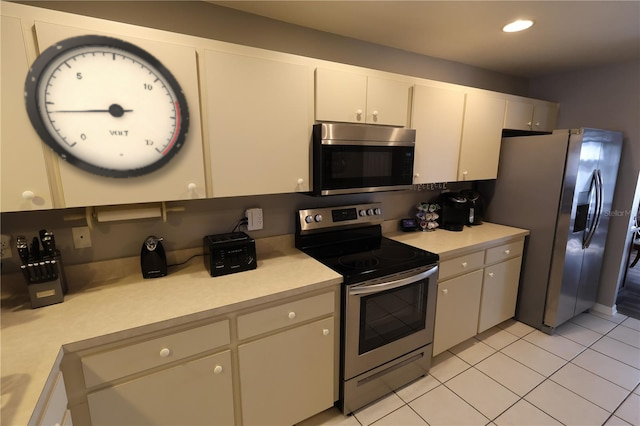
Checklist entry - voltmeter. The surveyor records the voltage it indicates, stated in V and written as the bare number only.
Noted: 2
